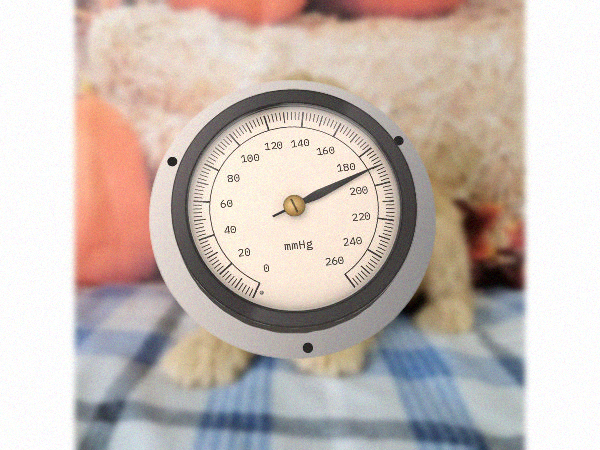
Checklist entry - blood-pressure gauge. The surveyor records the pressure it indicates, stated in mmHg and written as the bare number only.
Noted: 190
